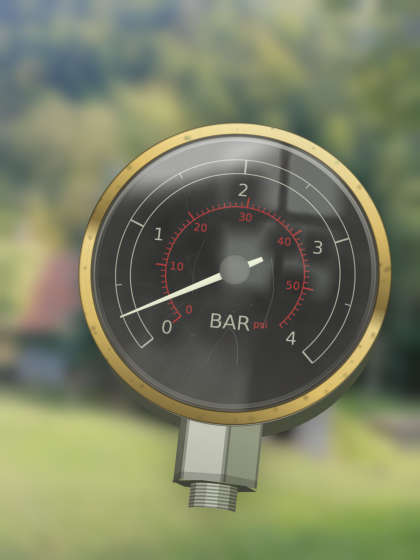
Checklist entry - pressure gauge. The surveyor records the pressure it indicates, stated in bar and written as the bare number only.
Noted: 0.25
